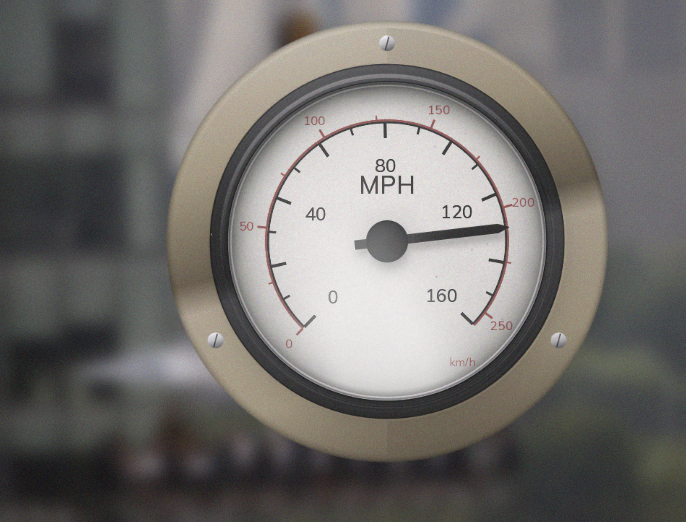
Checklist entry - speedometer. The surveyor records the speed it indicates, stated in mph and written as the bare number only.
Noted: 130
